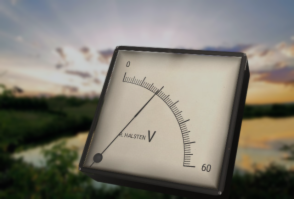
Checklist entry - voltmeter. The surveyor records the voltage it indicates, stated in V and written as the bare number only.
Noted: 20
